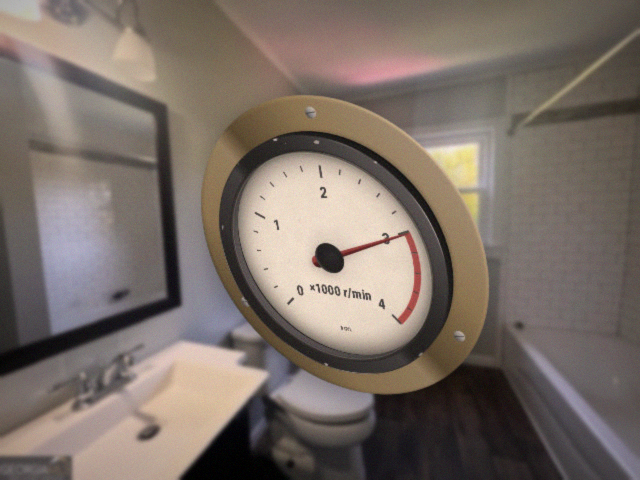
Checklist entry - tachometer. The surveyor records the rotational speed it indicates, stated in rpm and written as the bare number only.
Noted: 3000
